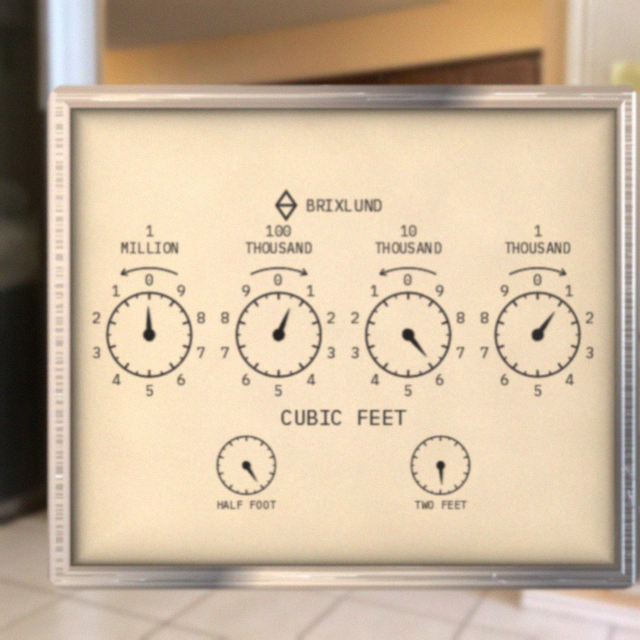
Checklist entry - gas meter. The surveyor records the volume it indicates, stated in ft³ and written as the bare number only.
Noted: 6100
